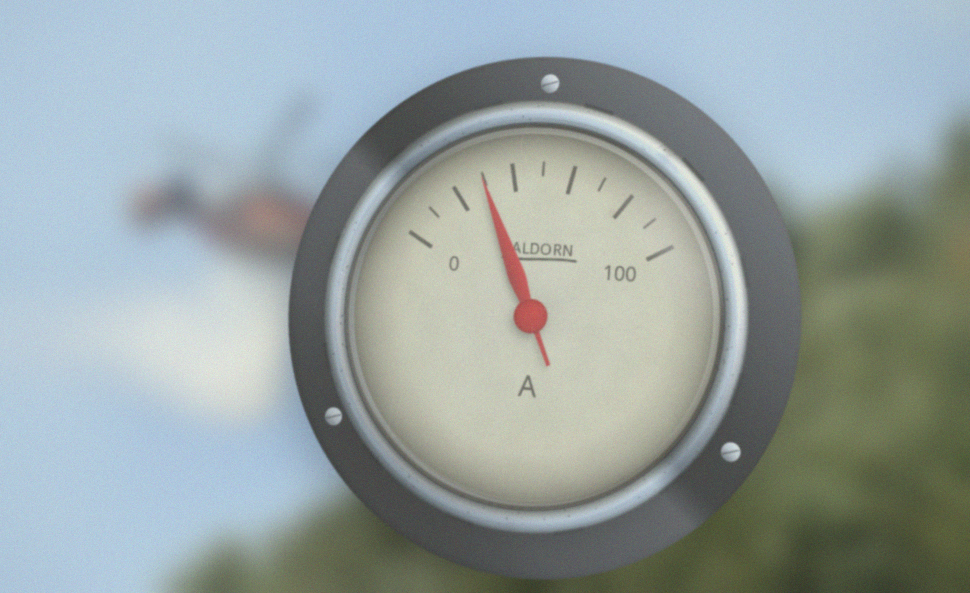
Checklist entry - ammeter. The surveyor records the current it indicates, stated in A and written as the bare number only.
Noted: 30
